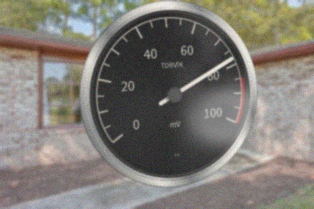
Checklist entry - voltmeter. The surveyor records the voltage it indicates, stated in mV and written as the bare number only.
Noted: 77.5
